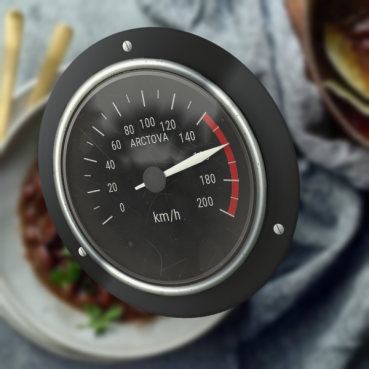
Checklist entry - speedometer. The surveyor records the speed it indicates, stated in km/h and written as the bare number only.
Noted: 160
